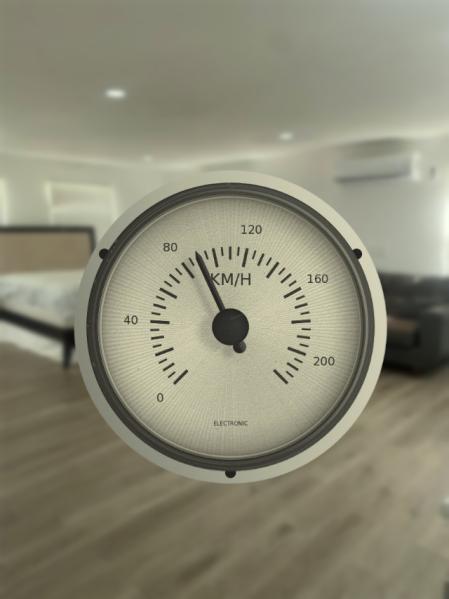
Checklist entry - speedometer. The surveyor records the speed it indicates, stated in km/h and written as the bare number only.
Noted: 90
